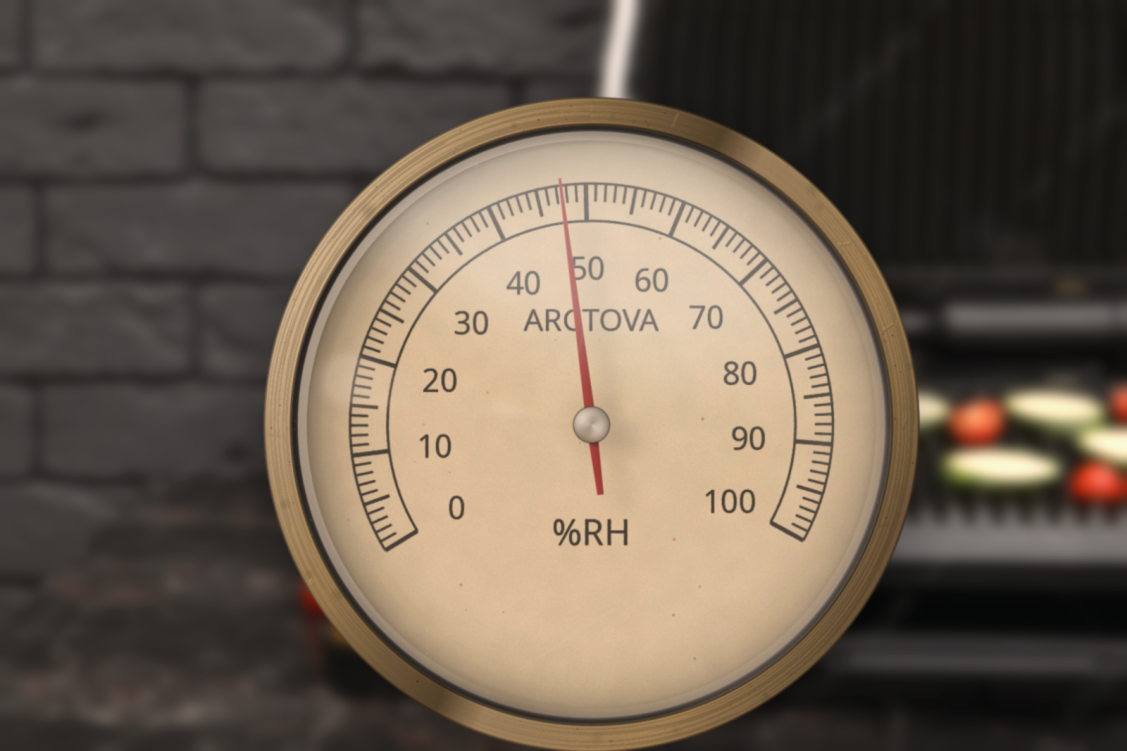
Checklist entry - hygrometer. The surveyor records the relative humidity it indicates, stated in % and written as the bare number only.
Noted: 47.5
